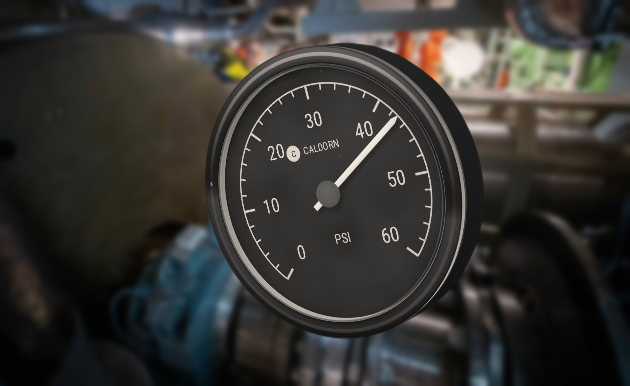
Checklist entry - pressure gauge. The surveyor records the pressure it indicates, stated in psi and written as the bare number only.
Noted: 43
